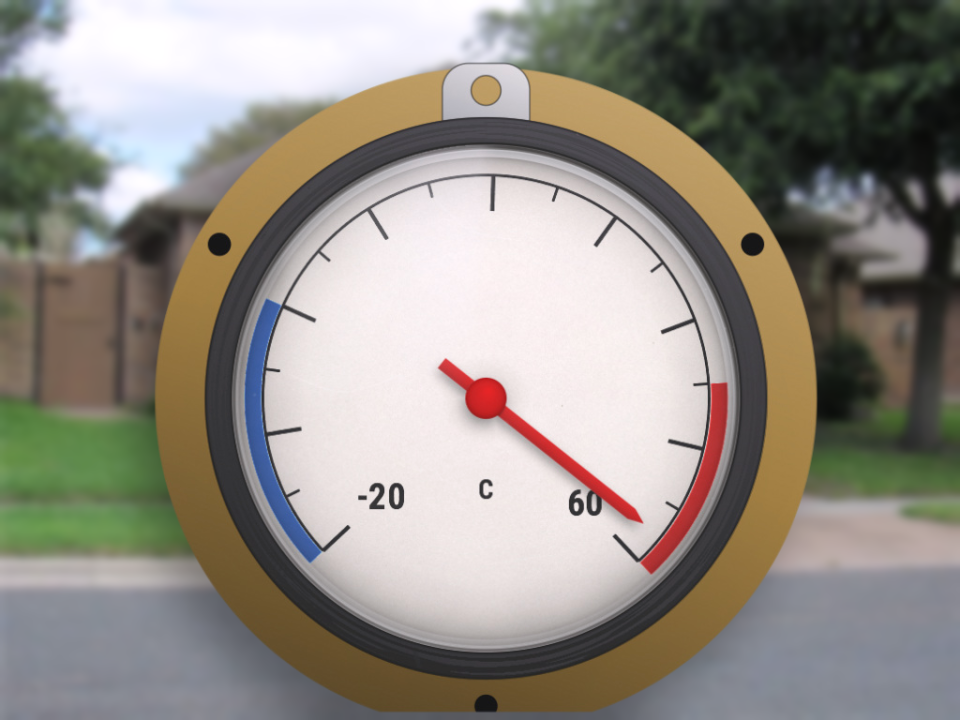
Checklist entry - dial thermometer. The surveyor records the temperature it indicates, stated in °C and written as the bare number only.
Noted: 57.5
